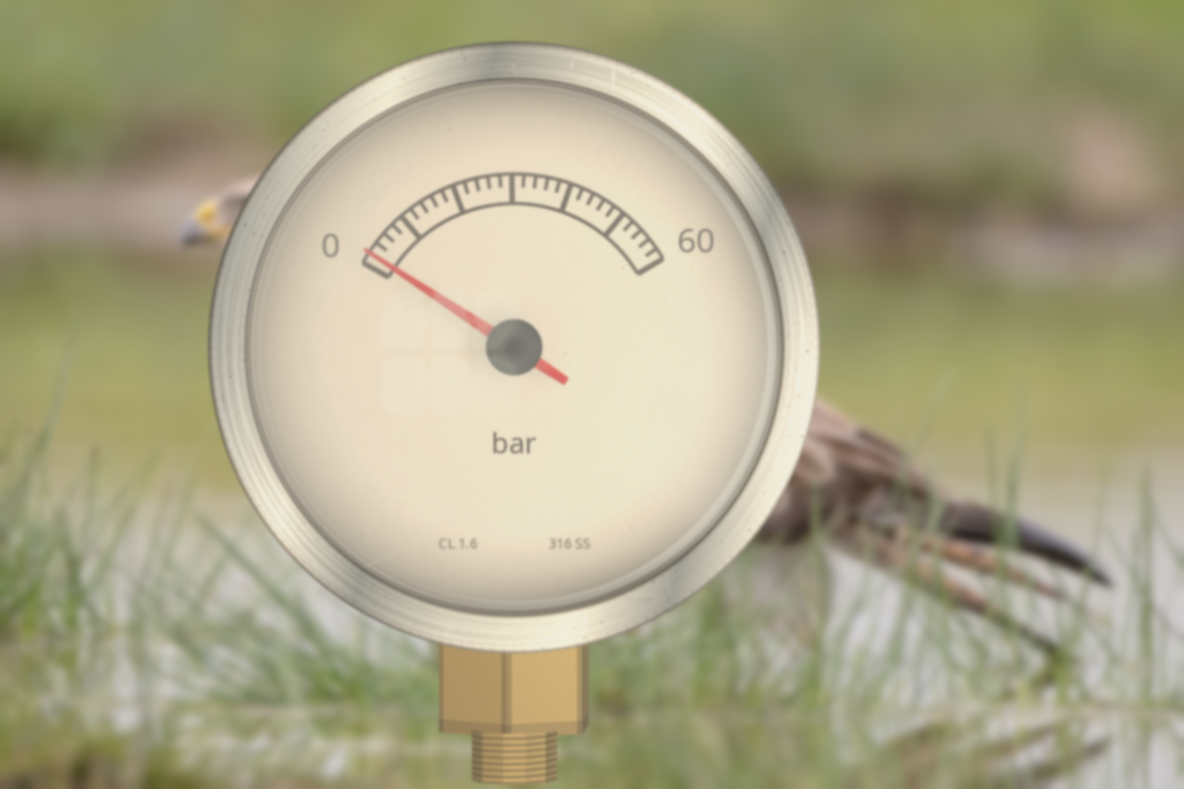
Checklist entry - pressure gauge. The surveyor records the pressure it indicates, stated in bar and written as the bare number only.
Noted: 2
